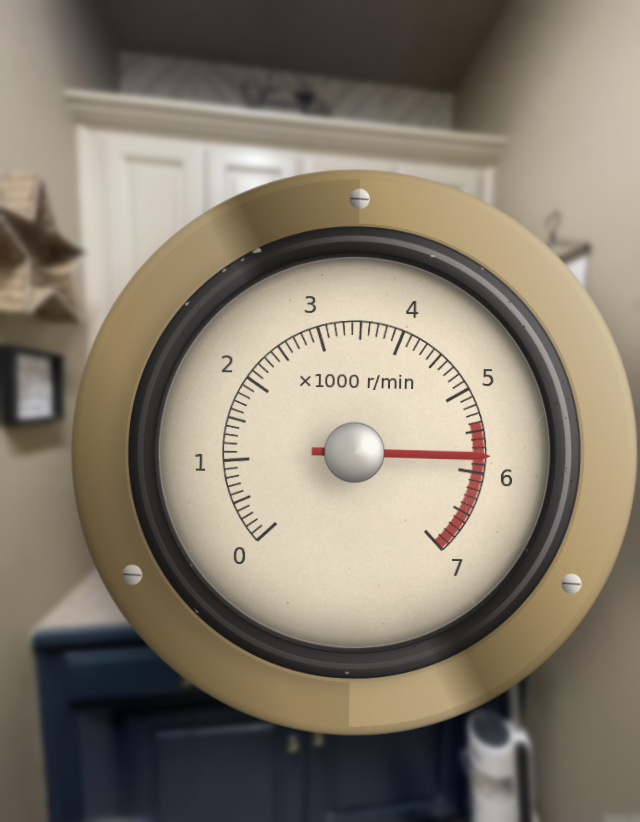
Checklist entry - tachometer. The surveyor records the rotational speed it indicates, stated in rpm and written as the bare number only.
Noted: 5800
